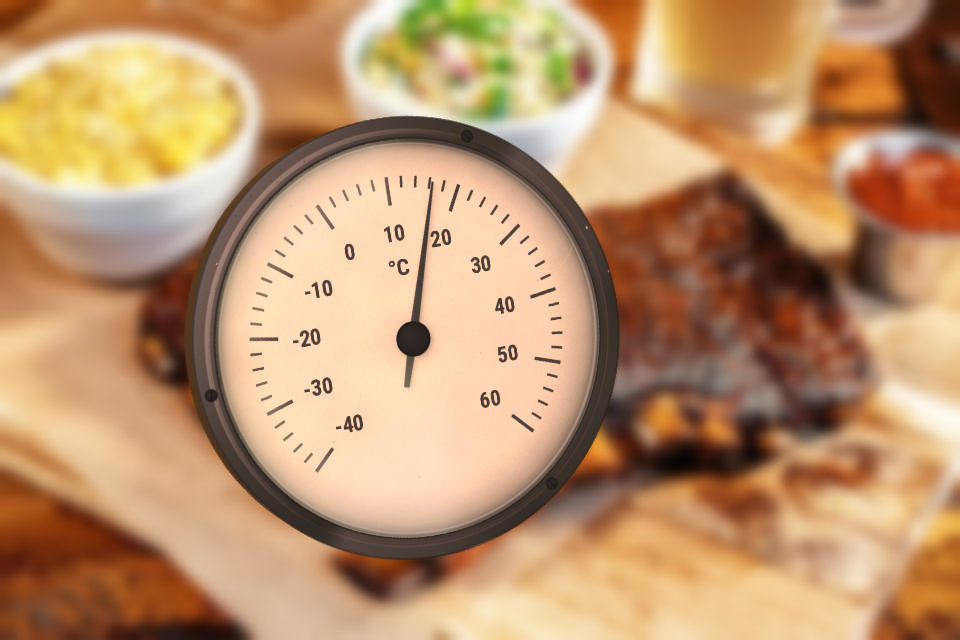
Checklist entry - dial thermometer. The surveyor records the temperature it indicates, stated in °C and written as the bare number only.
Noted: 16
